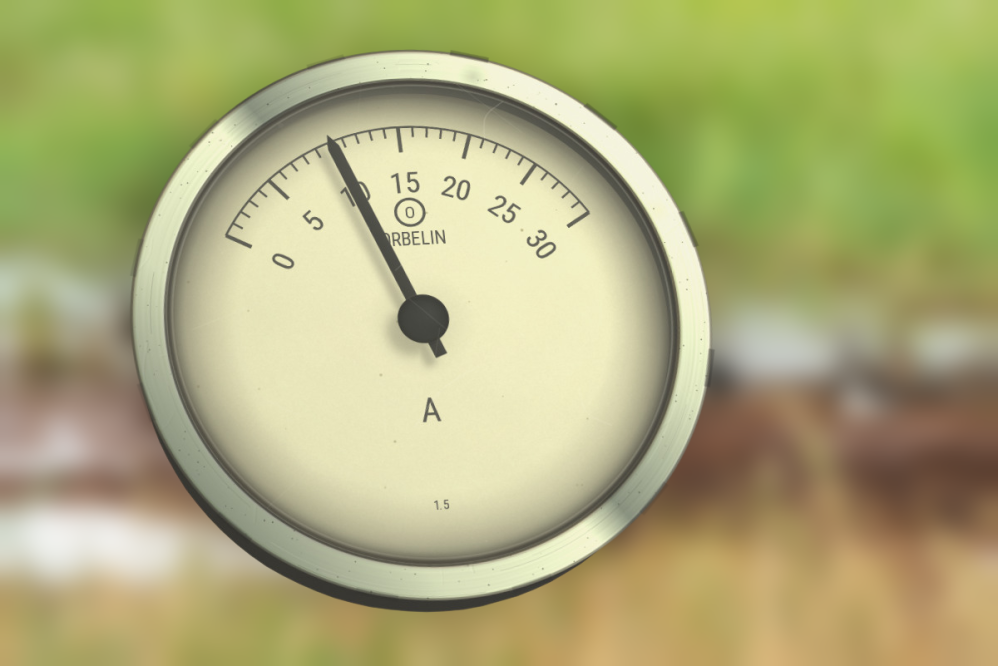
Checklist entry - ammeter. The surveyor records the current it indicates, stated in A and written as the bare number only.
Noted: 10
